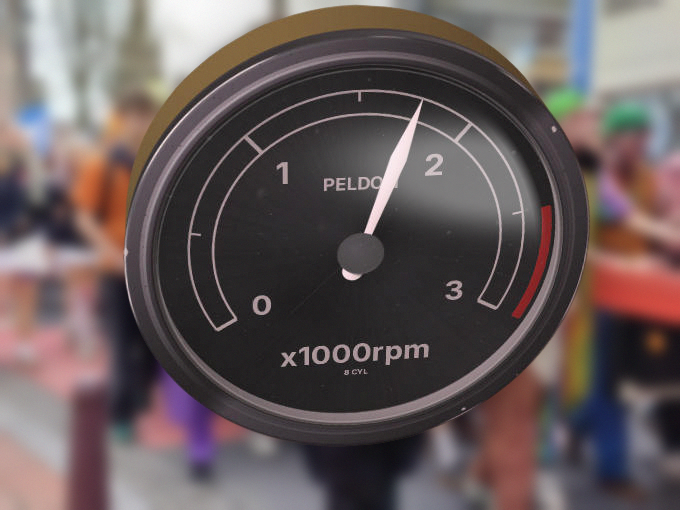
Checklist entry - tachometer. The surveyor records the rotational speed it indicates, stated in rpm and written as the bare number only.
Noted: 1750
